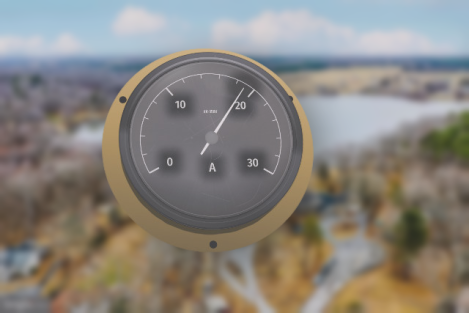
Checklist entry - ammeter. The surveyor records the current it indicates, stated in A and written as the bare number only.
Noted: 19
